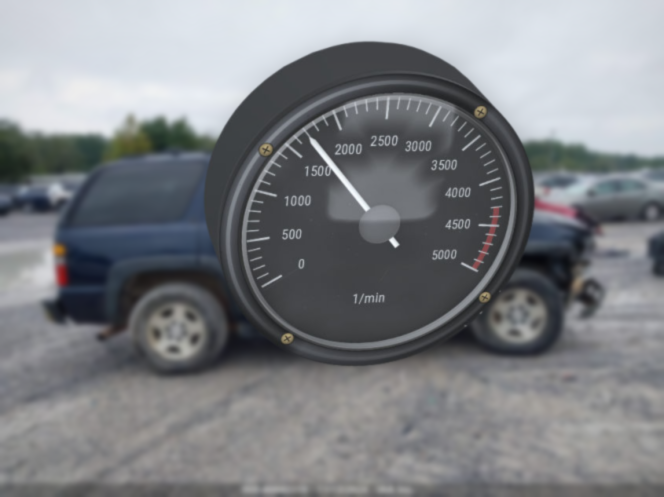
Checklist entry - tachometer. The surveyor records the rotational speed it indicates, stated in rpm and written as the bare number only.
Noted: 1700
